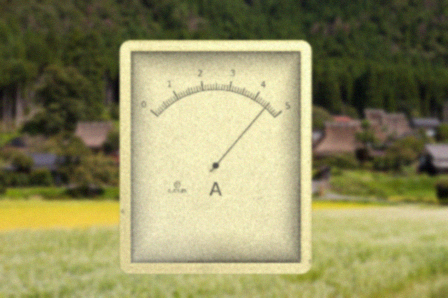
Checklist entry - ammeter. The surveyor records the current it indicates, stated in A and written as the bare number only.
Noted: 4.5
